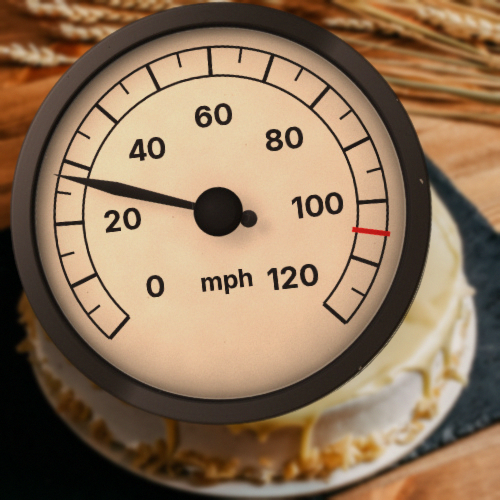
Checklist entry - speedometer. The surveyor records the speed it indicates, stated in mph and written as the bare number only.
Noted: 27.5
